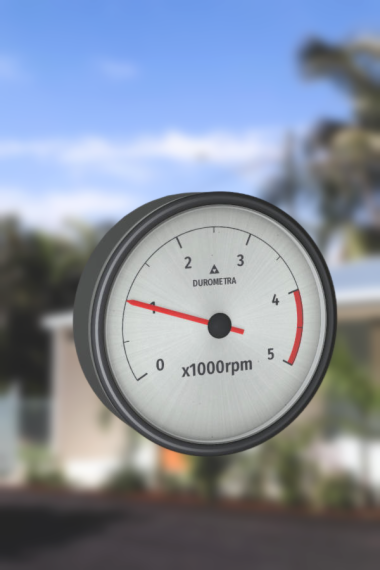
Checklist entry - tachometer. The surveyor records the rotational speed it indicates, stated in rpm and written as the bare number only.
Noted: 1000
